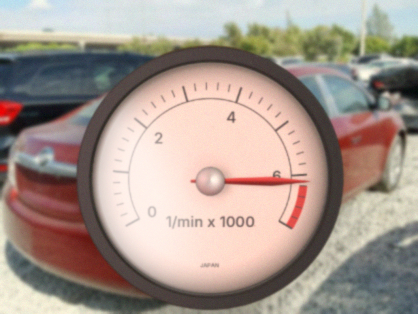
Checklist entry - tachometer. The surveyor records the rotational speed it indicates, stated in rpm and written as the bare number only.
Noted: 6100
